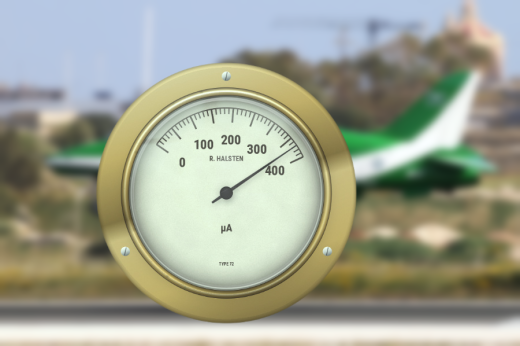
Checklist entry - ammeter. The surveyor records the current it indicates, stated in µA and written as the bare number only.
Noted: 370
